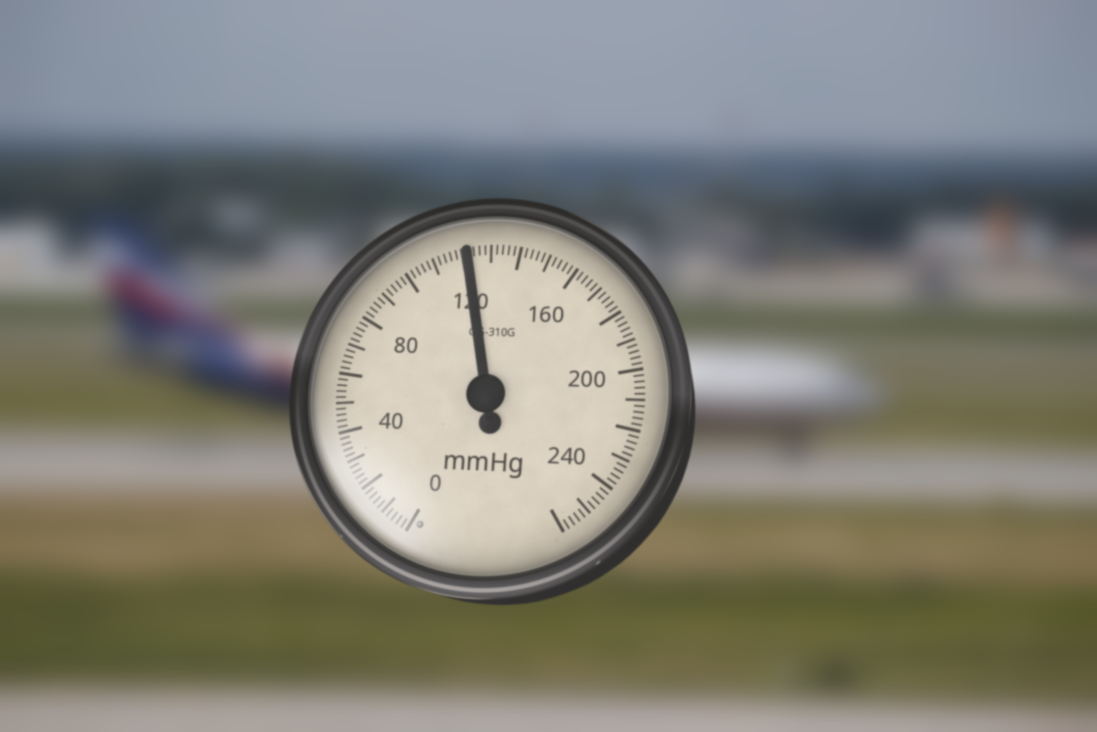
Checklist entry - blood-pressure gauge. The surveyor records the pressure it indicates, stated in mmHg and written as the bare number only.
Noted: 122
